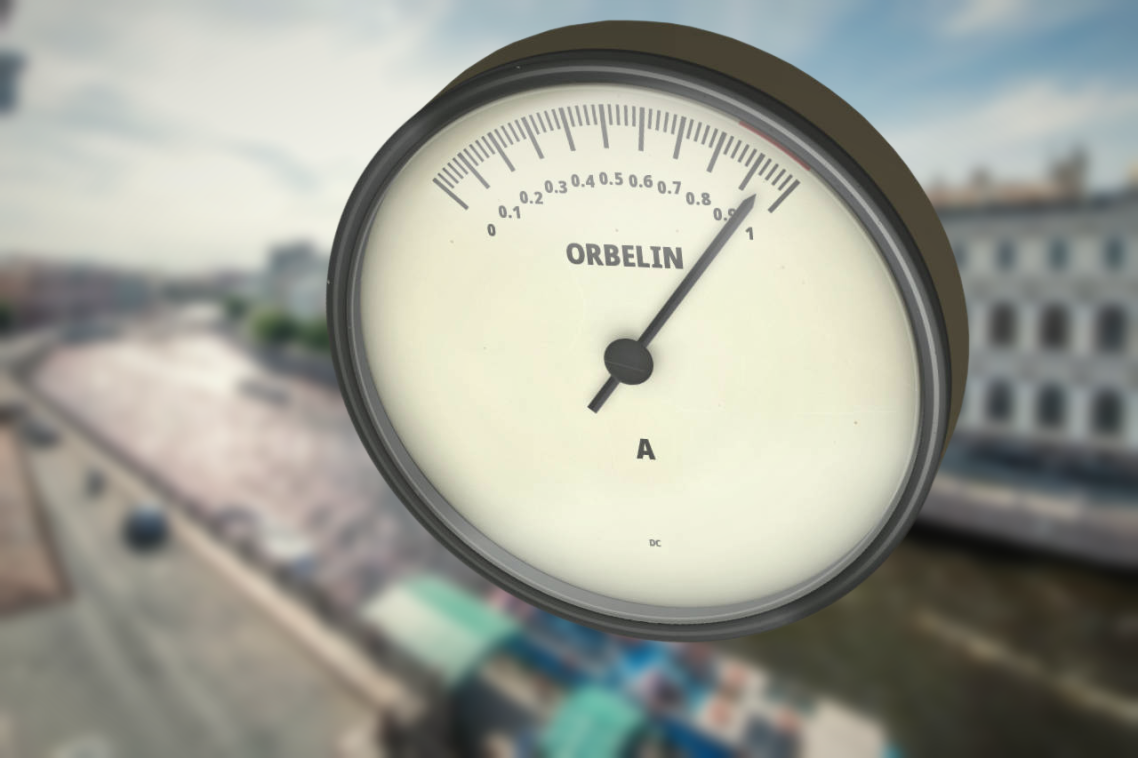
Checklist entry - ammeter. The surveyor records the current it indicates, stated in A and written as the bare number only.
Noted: 0.94
